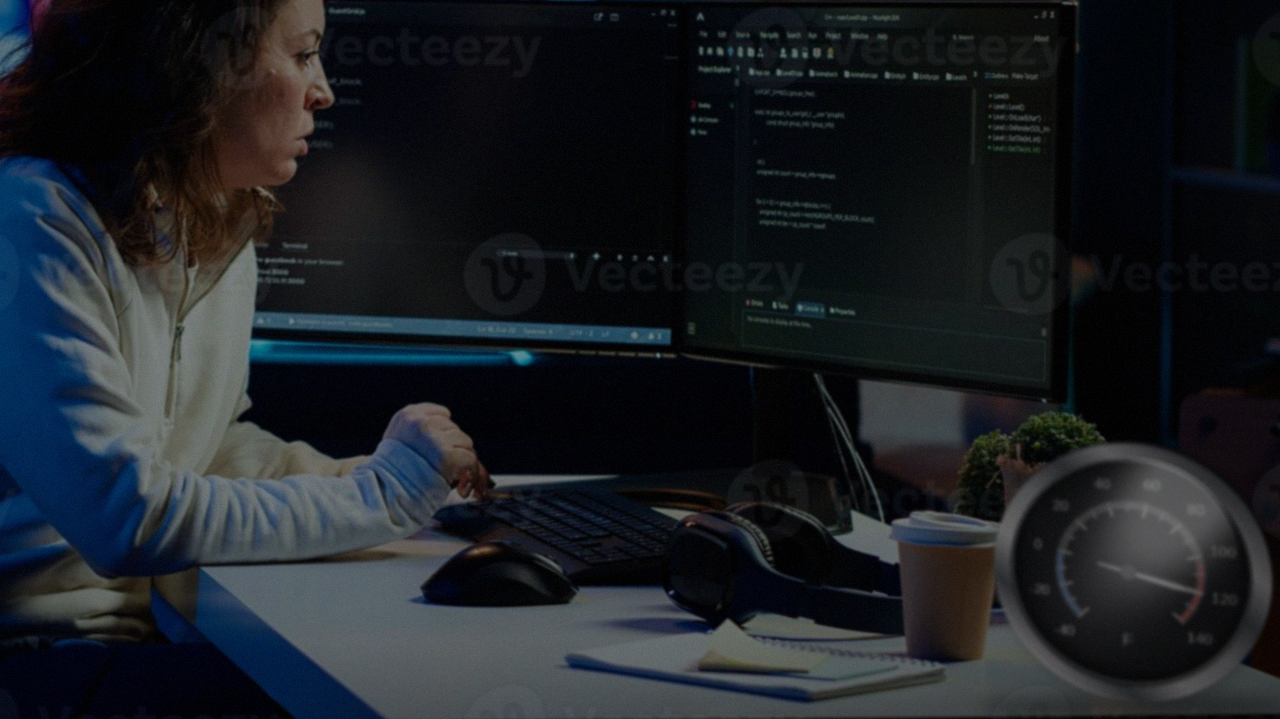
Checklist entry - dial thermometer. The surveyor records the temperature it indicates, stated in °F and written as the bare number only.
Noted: 120
